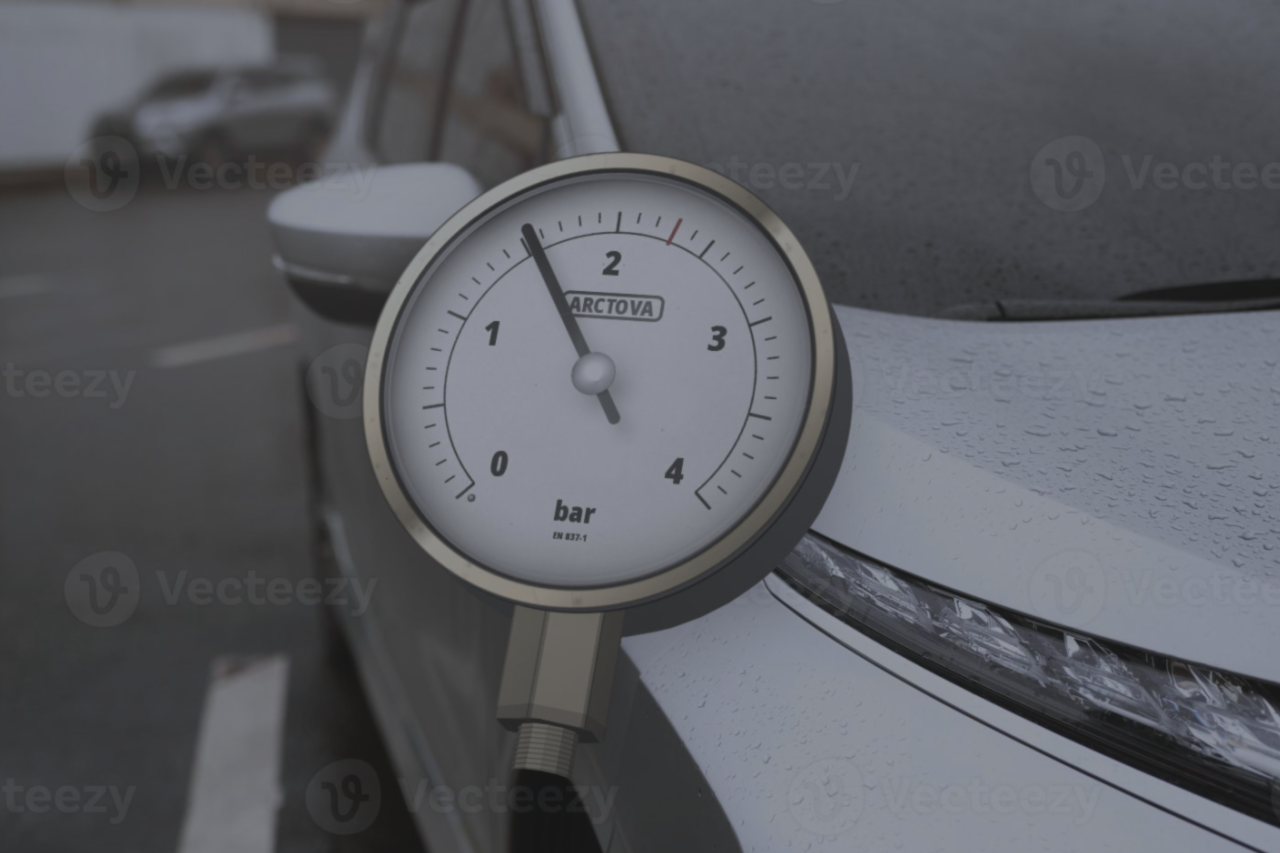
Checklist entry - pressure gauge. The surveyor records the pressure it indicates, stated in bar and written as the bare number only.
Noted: 1.55
